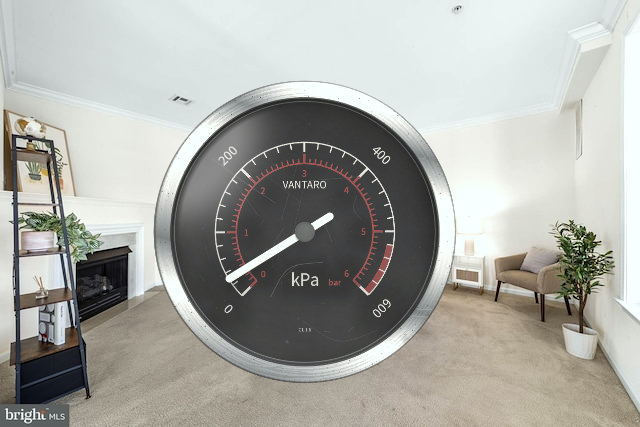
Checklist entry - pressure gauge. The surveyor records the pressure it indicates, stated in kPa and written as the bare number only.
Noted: 30
